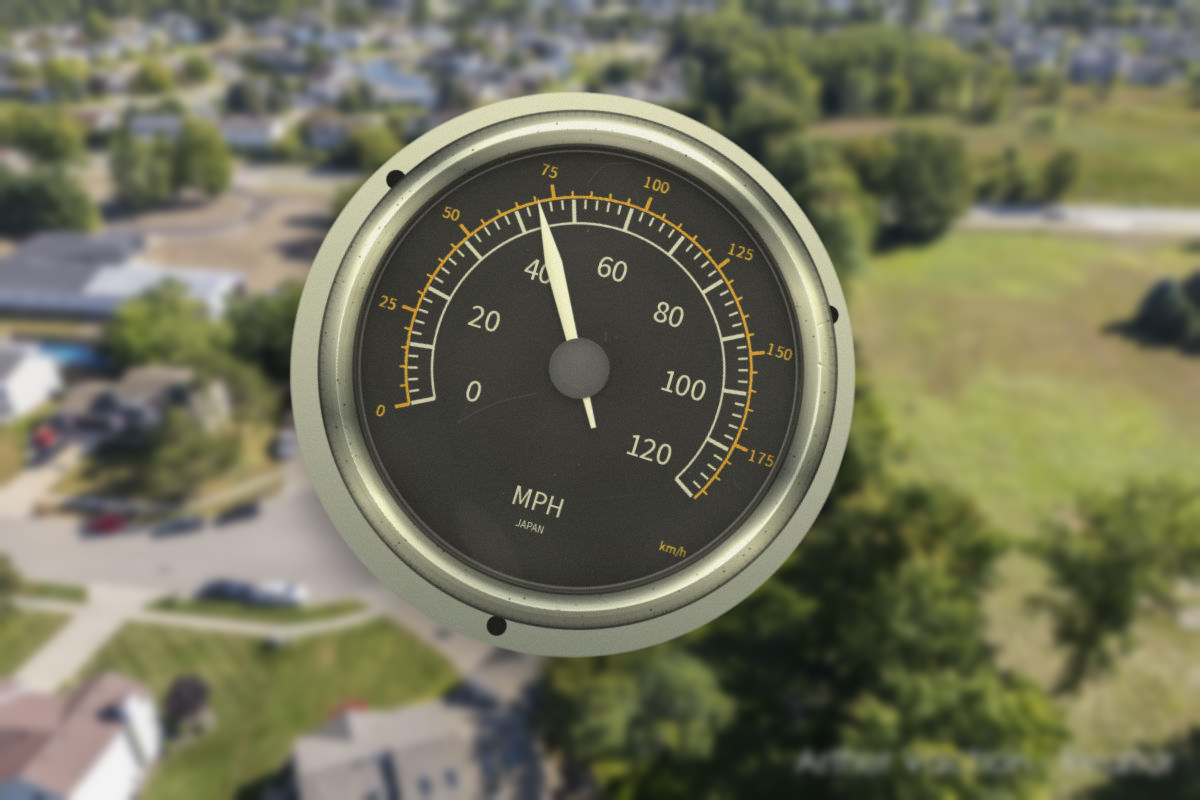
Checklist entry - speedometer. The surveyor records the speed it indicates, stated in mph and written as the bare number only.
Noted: 44
